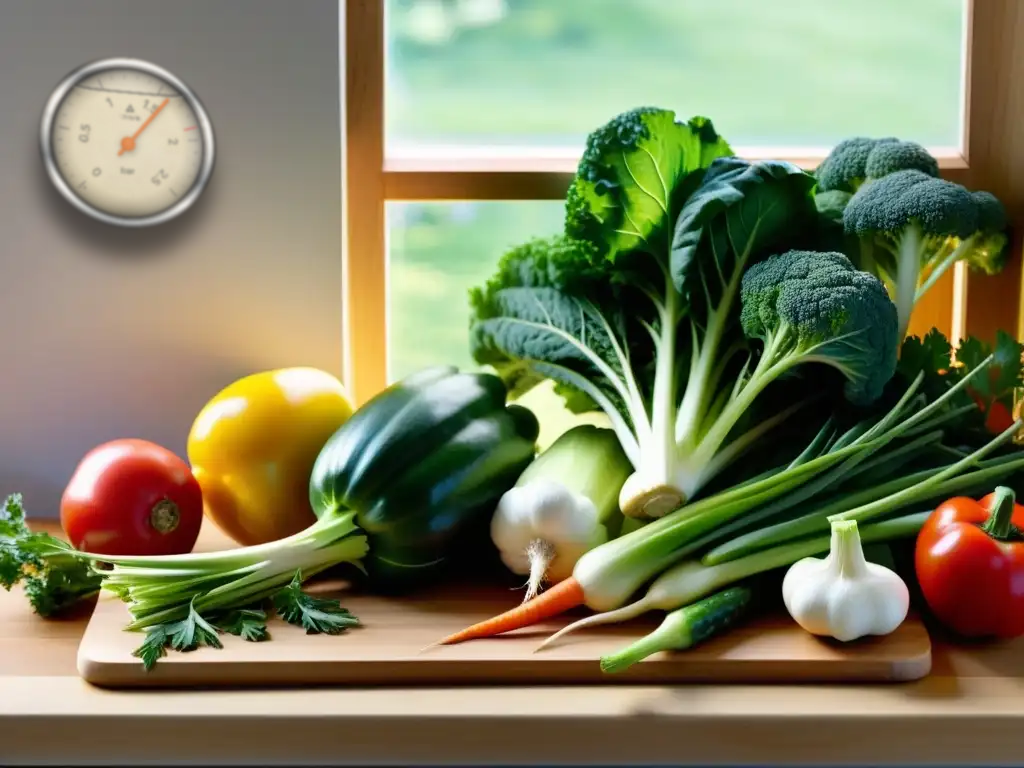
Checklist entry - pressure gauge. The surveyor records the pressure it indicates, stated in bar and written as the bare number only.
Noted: 1.6
